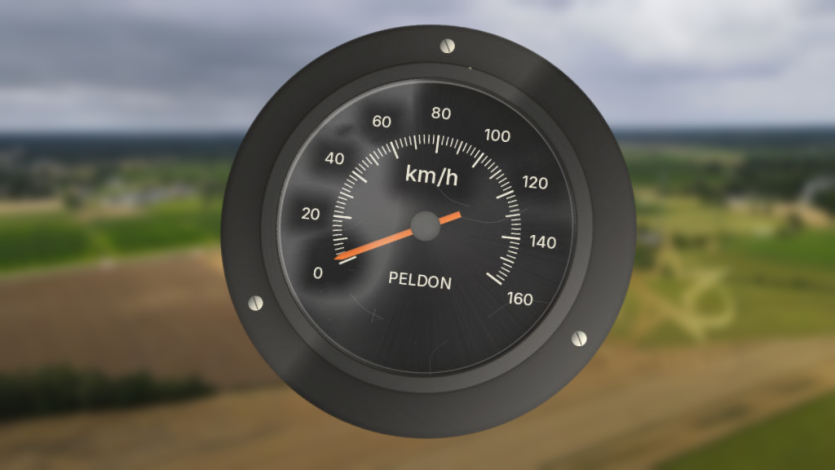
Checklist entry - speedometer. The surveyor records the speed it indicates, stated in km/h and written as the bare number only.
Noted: 2
